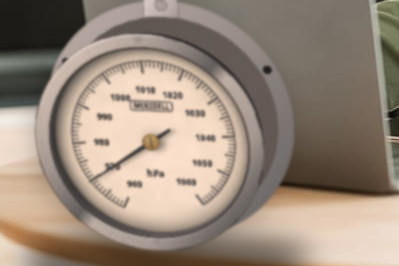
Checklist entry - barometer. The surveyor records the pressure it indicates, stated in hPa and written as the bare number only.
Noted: 970
